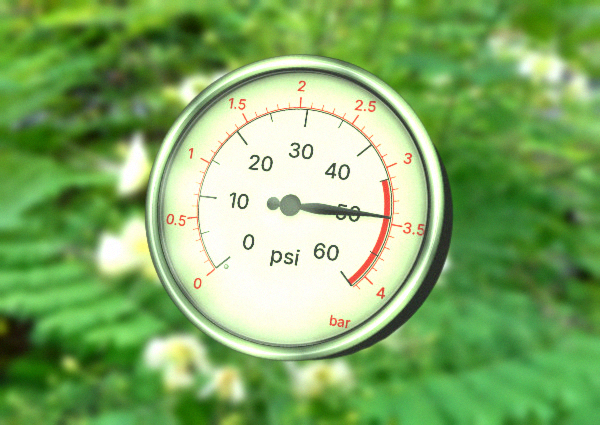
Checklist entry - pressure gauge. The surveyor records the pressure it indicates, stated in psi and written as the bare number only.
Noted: 50
